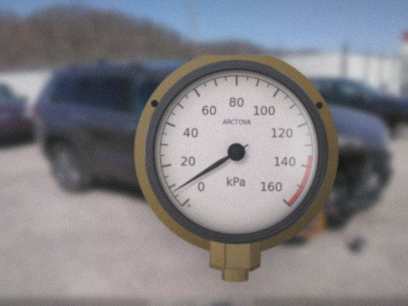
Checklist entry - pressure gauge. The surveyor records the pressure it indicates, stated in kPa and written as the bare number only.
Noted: 7.5
